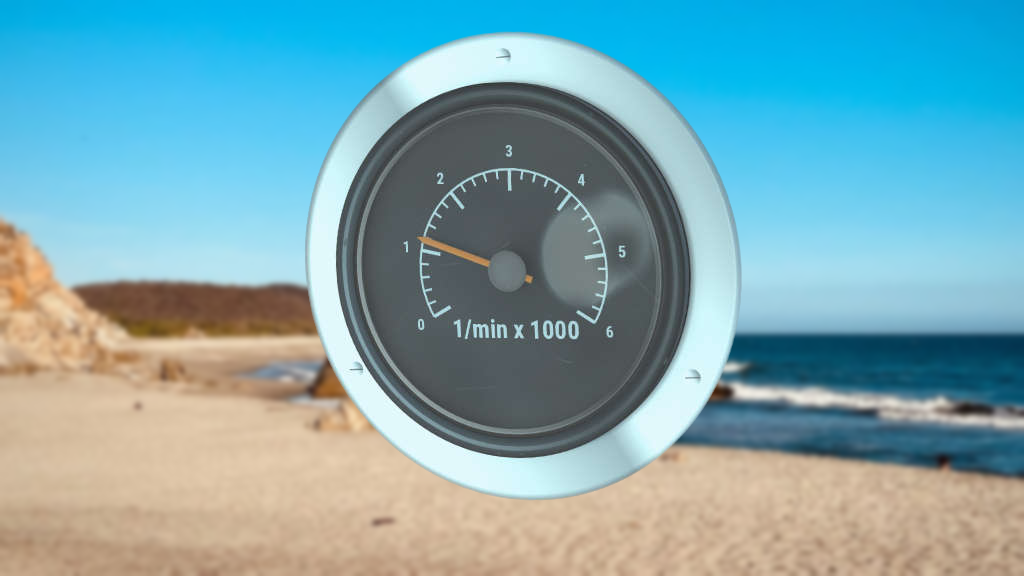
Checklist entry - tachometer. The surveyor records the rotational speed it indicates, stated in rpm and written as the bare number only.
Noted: 1200
